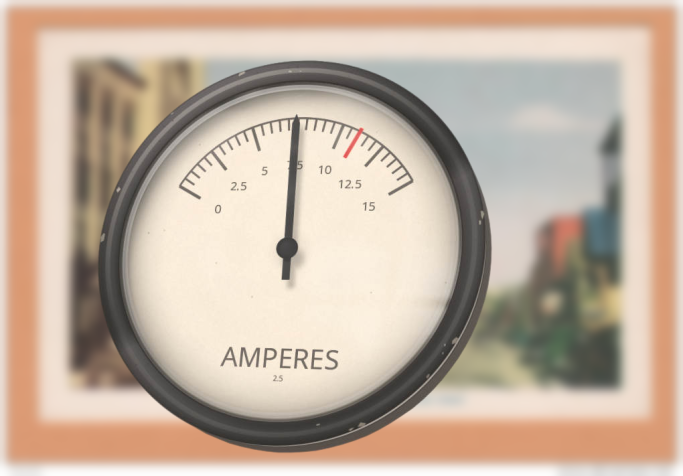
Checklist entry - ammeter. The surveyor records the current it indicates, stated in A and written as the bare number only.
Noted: 7.5
